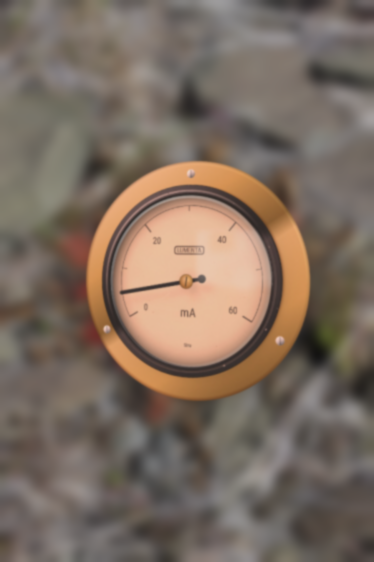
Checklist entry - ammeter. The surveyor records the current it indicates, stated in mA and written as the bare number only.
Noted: 5
